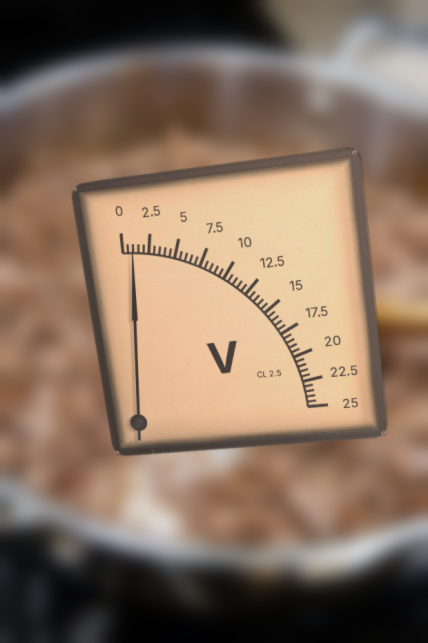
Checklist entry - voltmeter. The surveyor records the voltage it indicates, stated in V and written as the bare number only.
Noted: 1
